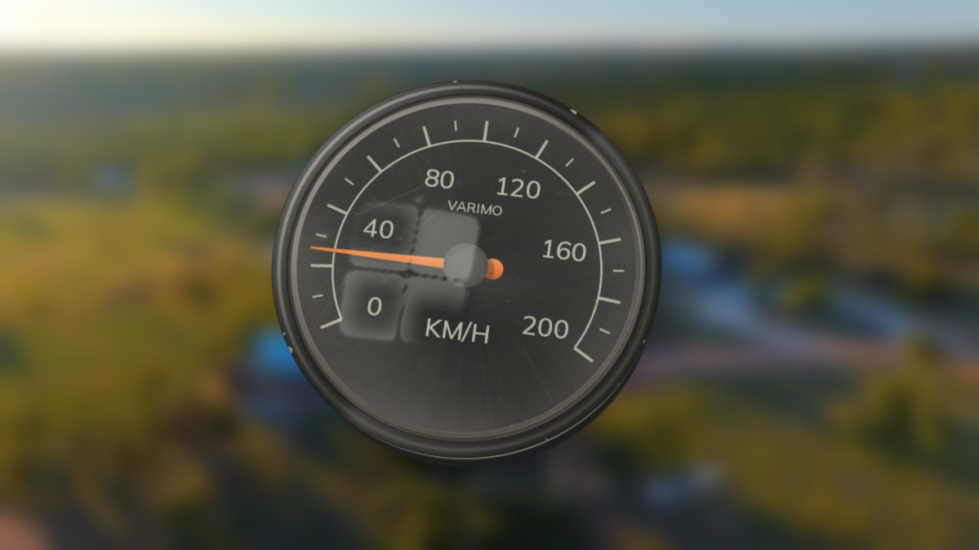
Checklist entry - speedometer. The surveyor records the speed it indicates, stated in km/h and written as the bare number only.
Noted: 25
